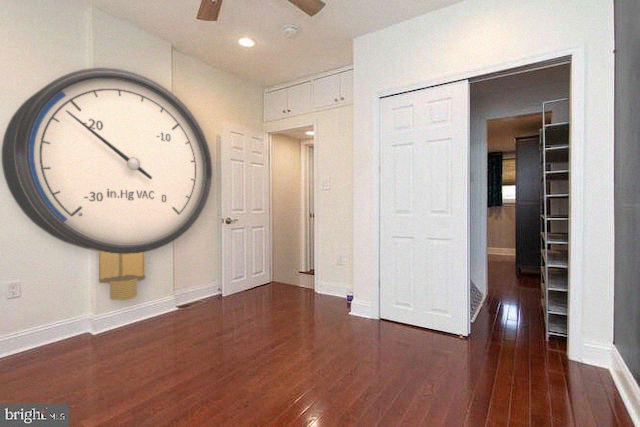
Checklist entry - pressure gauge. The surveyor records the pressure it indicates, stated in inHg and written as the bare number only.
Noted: -21
